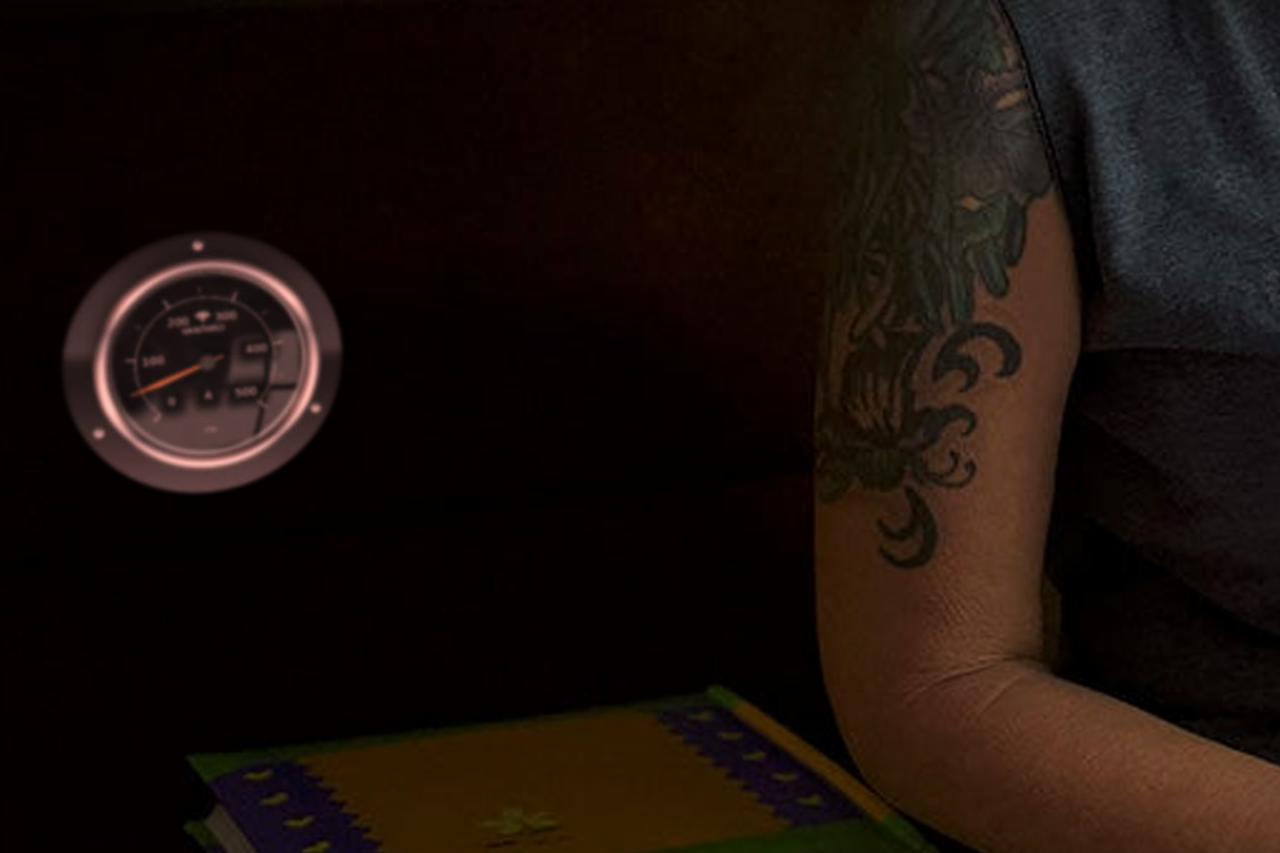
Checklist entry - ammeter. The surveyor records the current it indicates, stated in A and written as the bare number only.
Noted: 50
